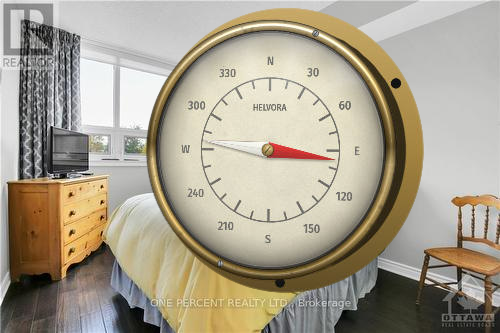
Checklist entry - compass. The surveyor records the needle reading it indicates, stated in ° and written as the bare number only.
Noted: 97.5
